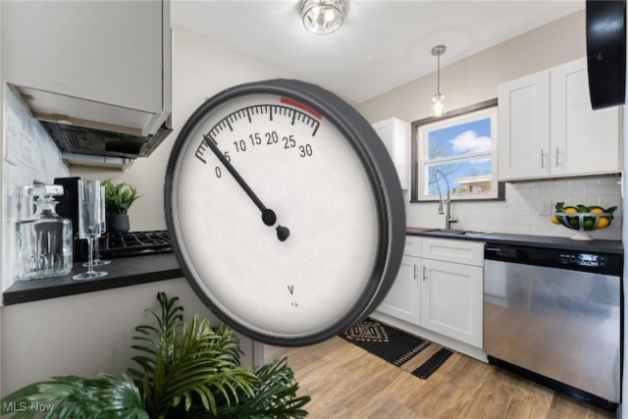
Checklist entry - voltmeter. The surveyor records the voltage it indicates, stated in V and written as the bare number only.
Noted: 5
